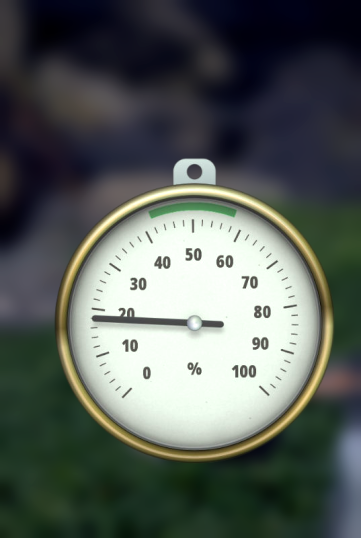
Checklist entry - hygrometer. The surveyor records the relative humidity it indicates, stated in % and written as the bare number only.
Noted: 18
